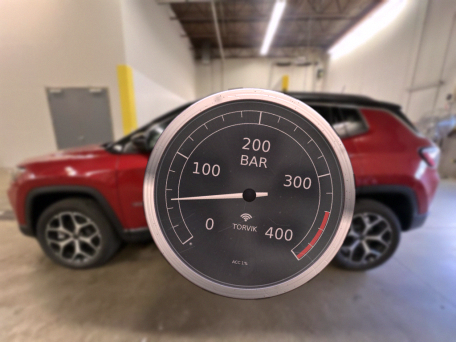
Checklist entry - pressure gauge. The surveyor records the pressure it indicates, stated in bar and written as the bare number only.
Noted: 50
